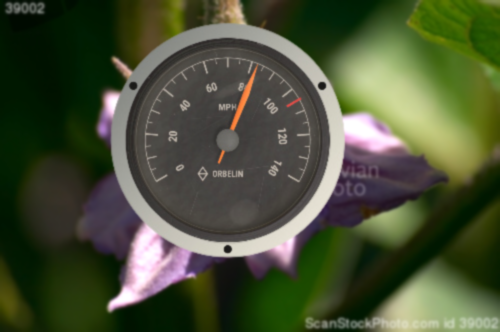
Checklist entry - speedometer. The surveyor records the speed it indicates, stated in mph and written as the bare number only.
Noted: 82.5
